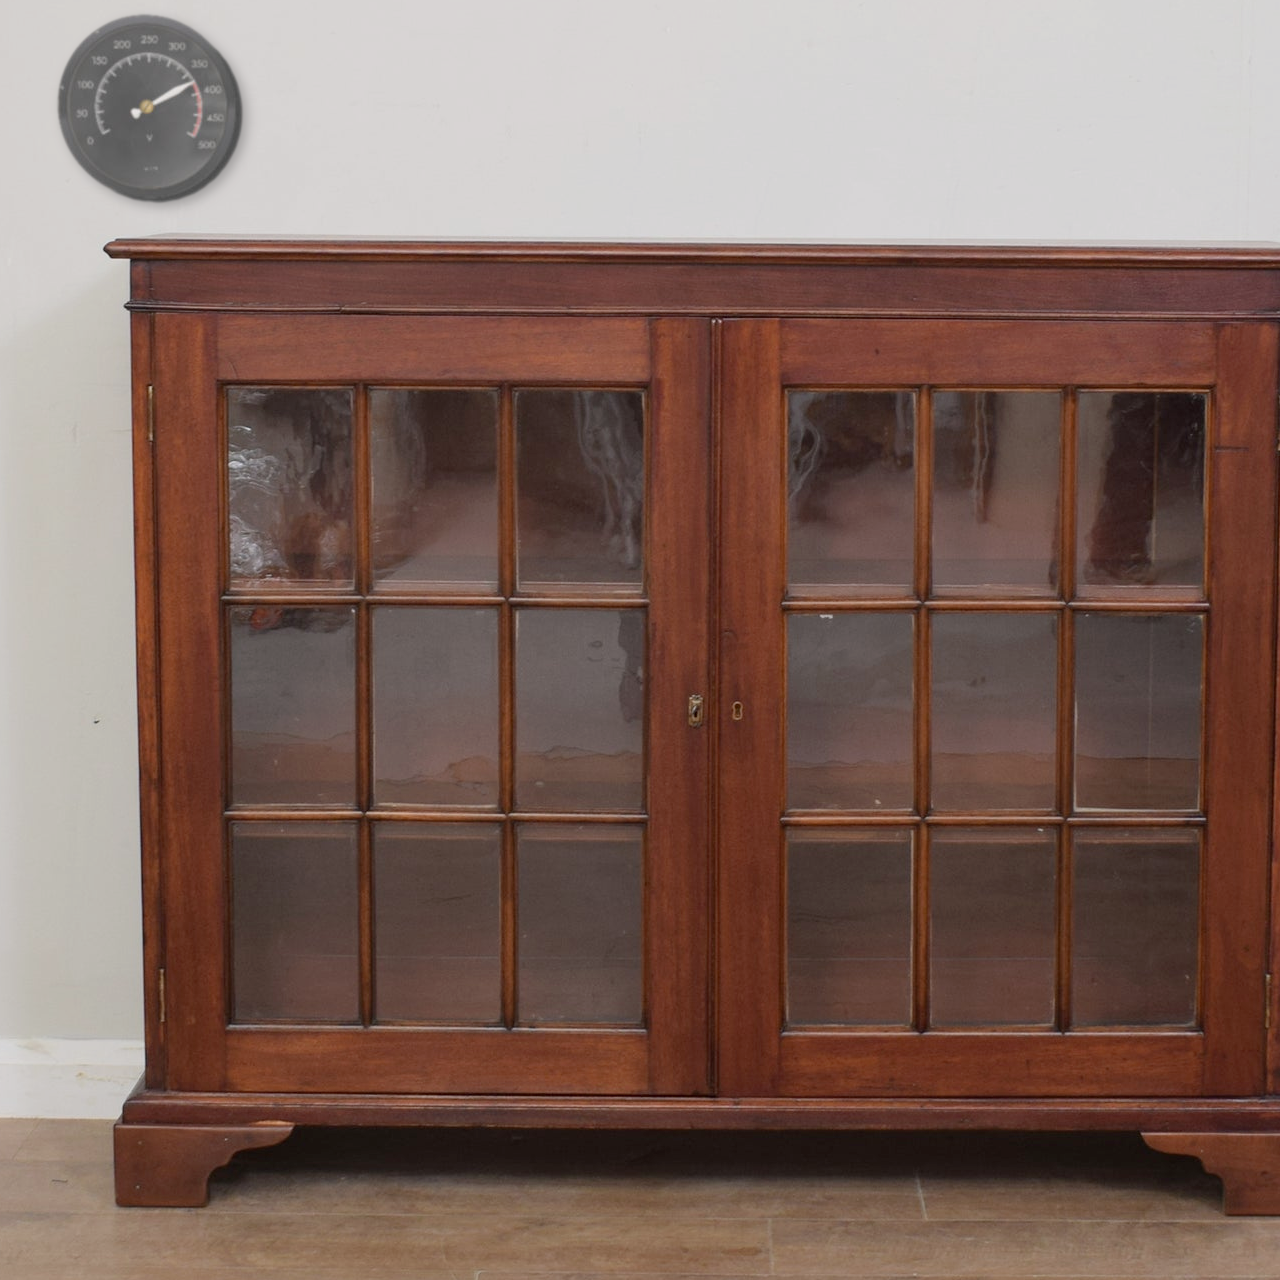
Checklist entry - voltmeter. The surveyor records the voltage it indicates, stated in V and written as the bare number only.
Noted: 375
